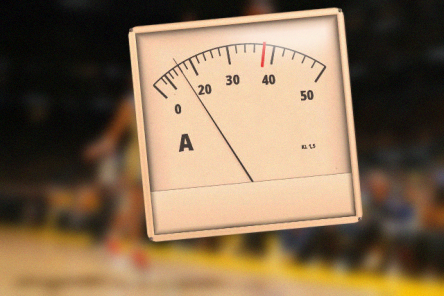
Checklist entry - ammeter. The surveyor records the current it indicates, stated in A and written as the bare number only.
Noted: 16
